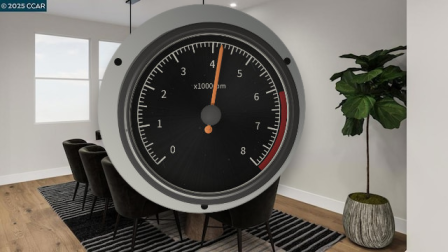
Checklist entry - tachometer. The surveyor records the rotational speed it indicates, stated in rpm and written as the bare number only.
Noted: 4200
